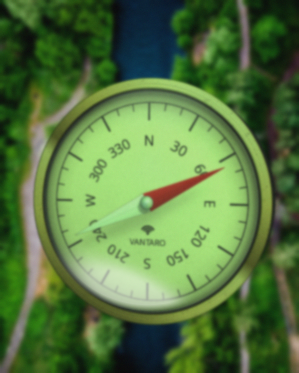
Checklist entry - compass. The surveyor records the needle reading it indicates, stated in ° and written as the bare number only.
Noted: 65
